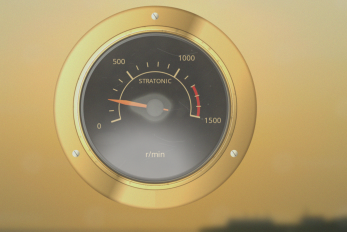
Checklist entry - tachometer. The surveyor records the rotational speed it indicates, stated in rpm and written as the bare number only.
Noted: 200
